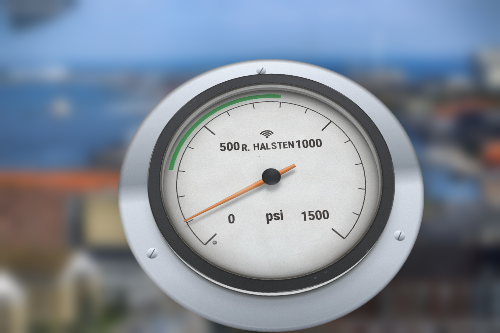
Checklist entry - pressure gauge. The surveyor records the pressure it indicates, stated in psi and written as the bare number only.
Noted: 100
